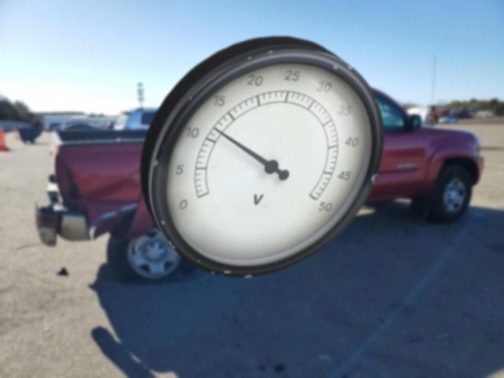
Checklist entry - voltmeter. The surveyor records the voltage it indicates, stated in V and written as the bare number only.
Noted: 12
